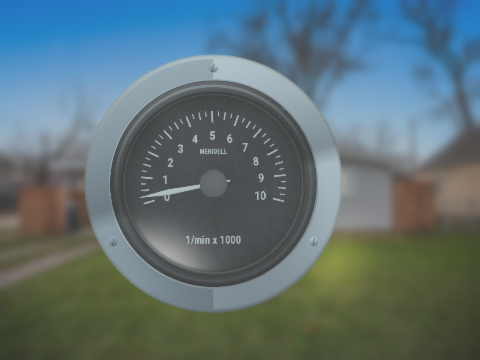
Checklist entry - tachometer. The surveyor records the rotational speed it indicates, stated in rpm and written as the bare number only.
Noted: 250
